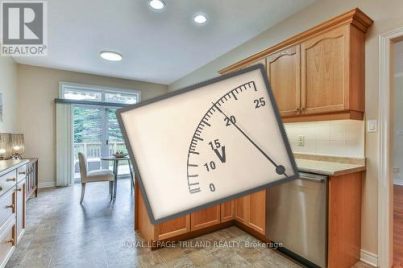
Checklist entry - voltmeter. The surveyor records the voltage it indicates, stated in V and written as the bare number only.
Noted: 20
